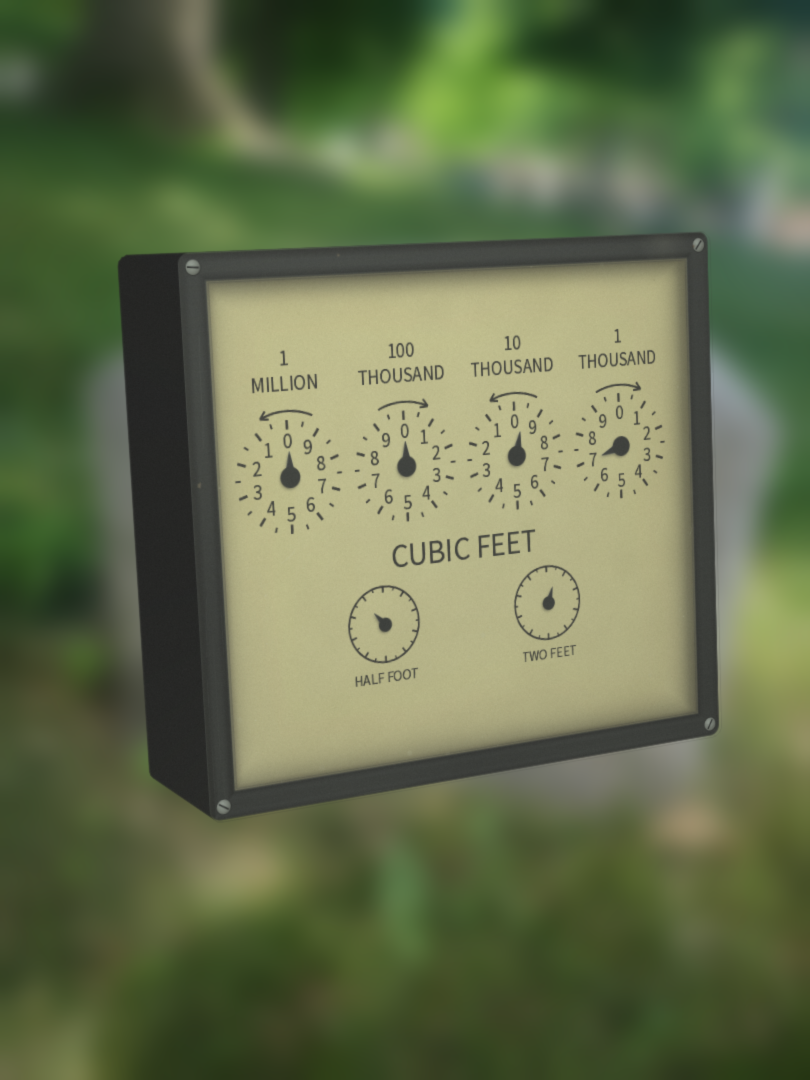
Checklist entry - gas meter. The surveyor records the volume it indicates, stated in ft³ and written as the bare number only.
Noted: 999700
